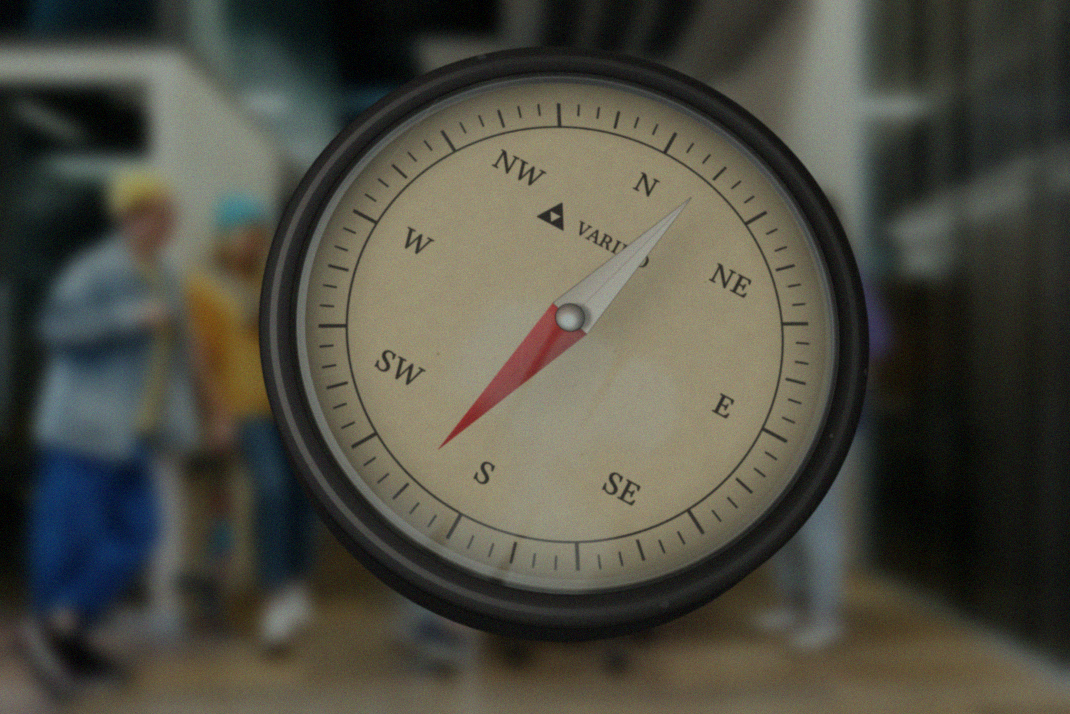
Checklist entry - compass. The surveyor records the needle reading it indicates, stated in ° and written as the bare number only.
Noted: 195
